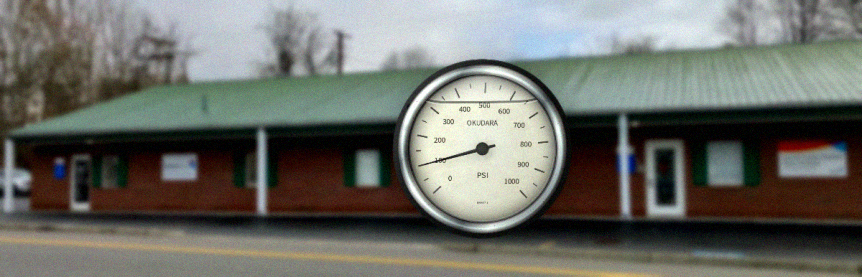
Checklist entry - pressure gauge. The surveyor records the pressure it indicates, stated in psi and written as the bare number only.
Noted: 100
